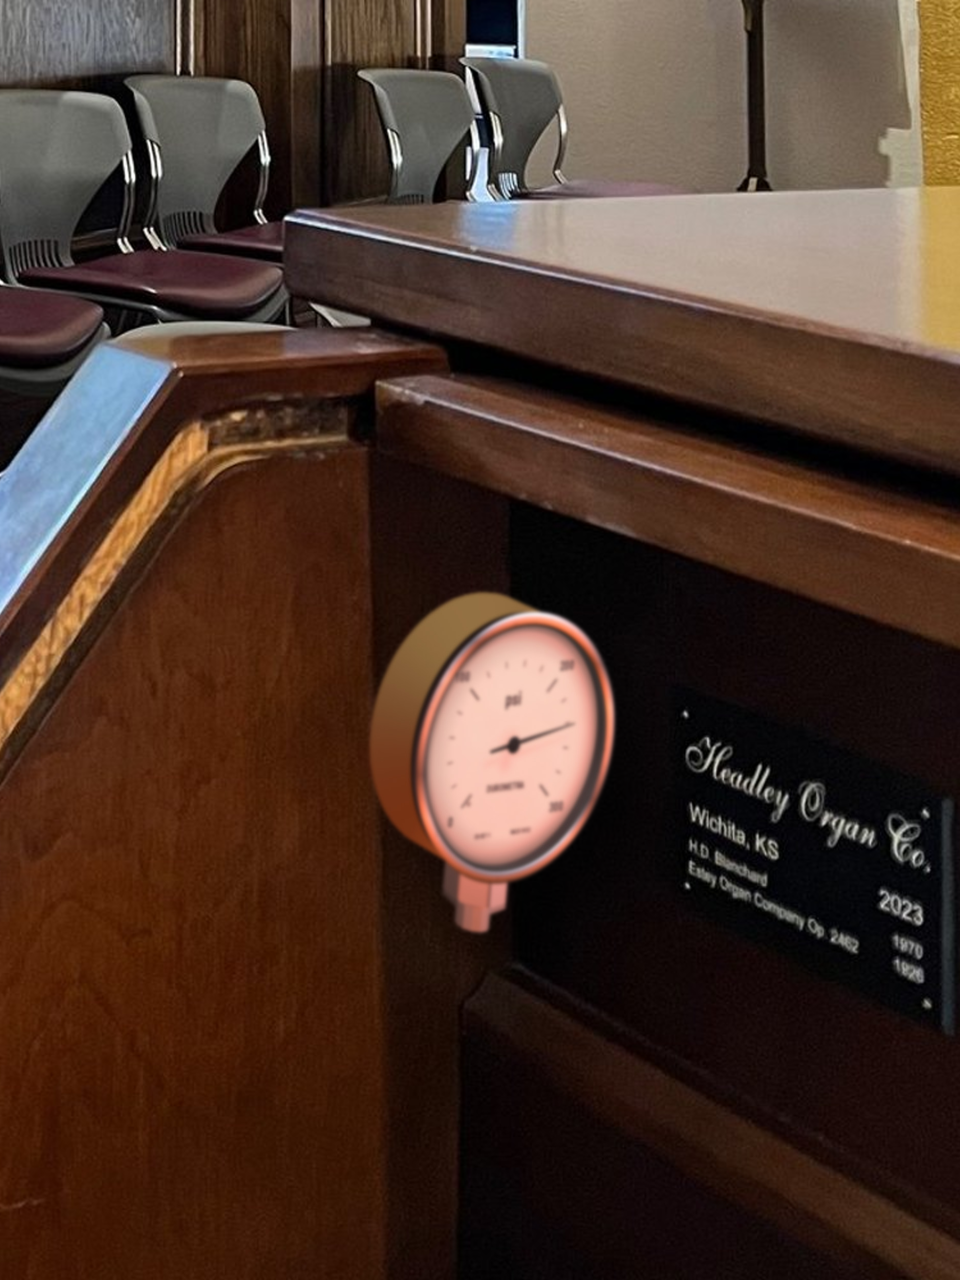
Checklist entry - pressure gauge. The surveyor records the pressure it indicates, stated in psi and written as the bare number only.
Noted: 240
